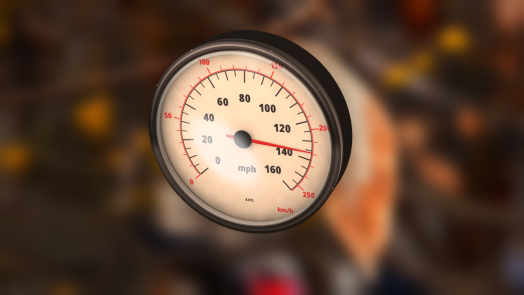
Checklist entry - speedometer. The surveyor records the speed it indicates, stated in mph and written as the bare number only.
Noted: 135
